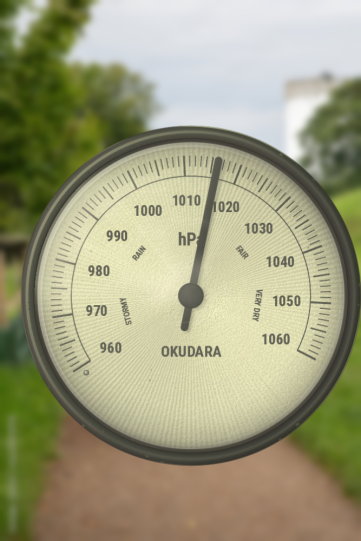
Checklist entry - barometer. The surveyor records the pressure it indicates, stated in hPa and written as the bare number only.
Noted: 1016
